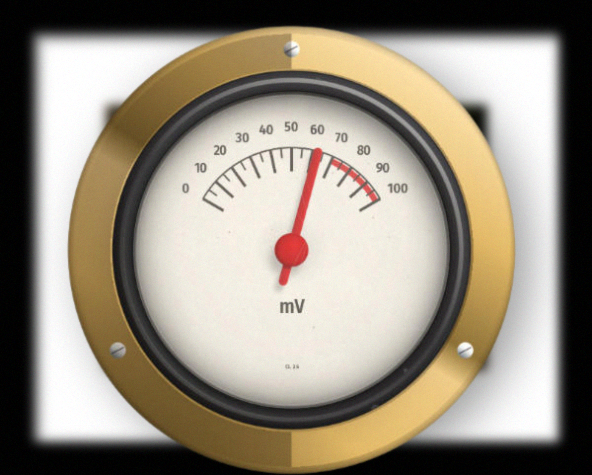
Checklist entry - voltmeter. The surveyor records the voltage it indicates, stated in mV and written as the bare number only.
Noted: 62.5
